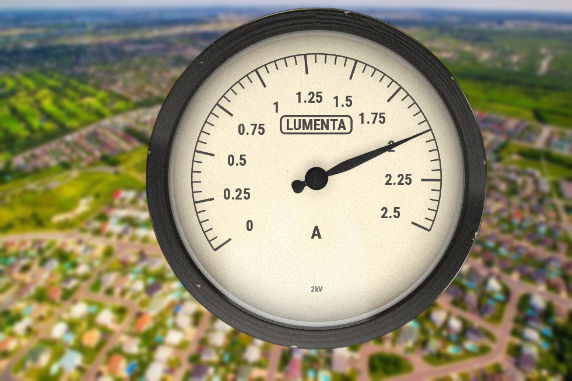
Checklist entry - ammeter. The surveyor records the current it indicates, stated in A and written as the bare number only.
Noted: 2
